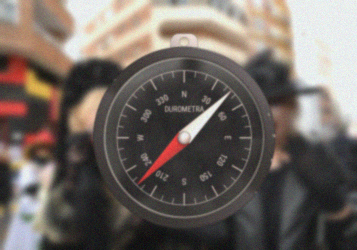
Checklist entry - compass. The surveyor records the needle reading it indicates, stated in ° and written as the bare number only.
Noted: 225
